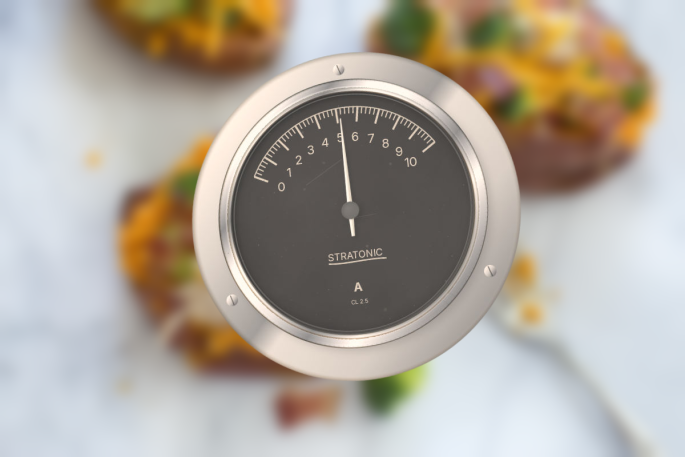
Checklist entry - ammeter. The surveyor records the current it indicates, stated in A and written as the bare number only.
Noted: 5.2
